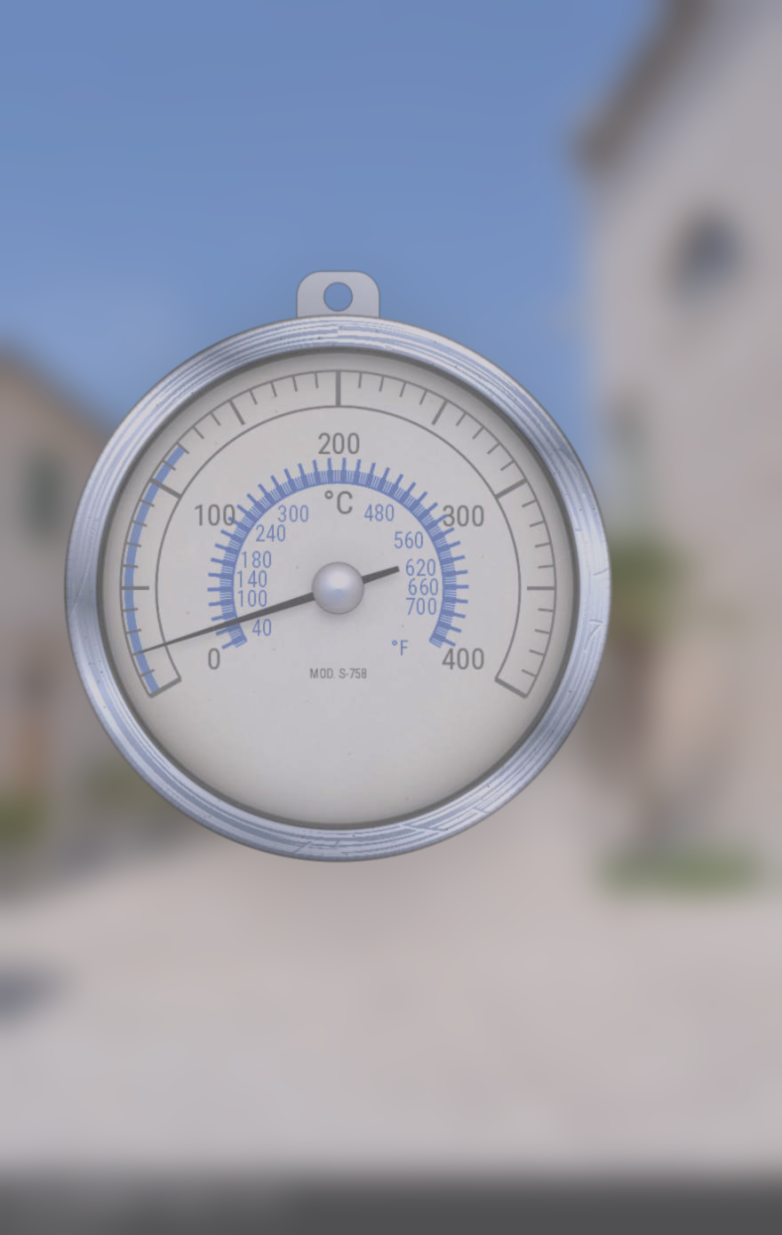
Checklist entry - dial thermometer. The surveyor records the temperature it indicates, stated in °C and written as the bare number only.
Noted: 20
